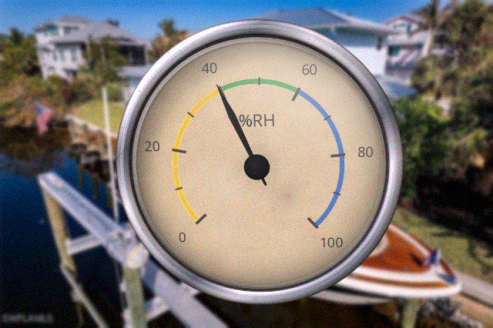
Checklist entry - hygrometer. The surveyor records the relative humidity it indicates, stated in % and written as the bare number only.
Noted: 40
